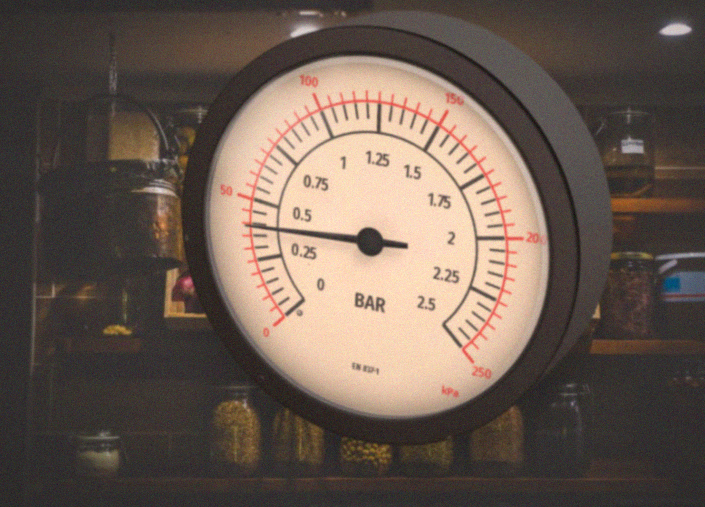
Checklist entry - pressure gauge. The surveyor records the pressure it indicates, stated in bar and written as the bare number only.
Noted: 0.4
